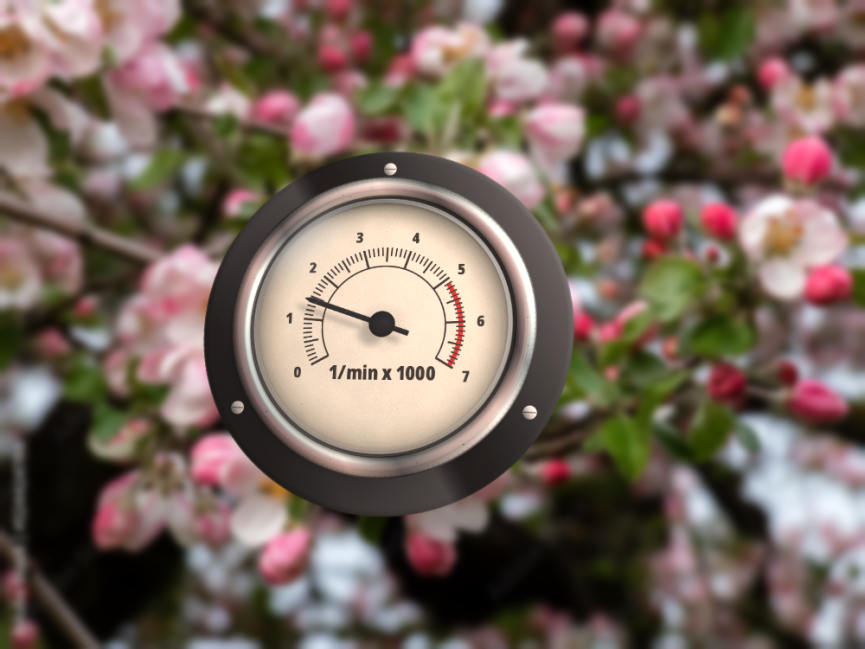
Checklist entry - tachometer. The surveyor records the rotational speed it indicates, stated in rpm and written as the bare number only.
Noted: 1400
